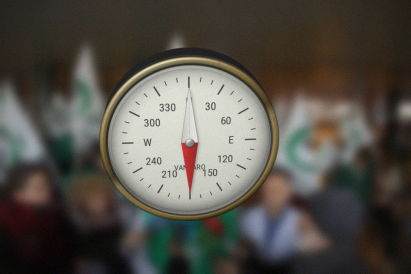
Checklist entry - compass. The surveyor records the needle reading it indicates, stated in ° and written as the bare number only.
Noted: 180
